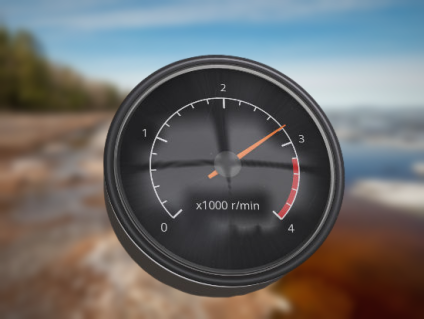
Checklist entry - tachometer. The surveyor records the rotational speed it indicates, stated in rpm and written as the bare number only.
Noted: 2800
